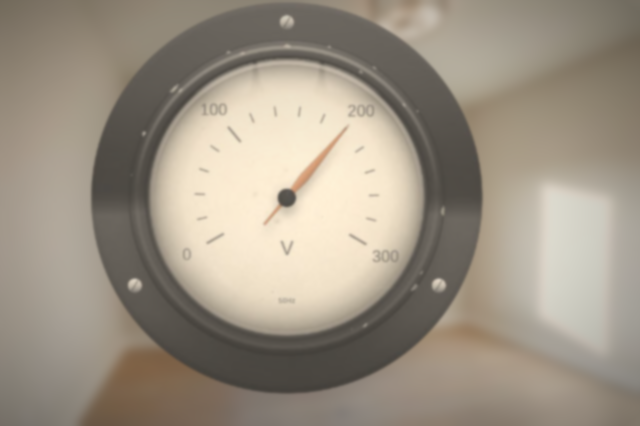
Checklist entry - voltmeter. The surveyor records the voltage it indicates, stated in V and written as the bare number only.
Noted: 200
